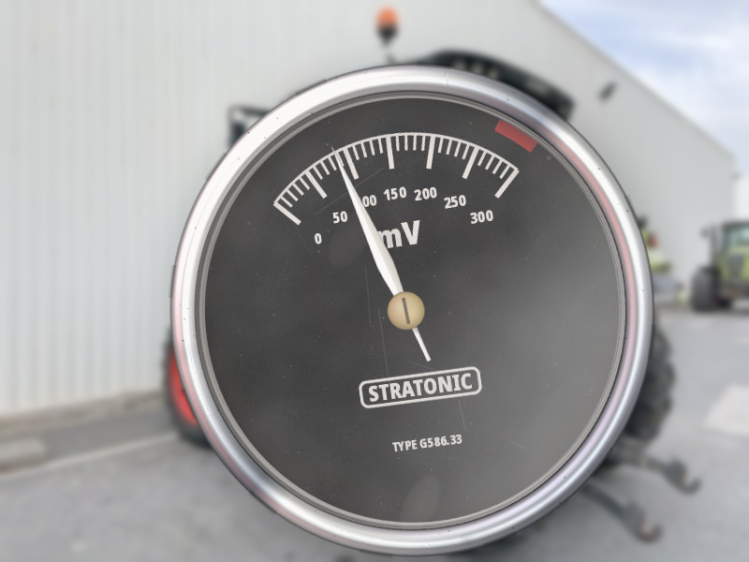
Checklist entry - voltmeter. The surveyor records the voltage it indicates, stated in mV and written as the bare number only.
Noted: 90
